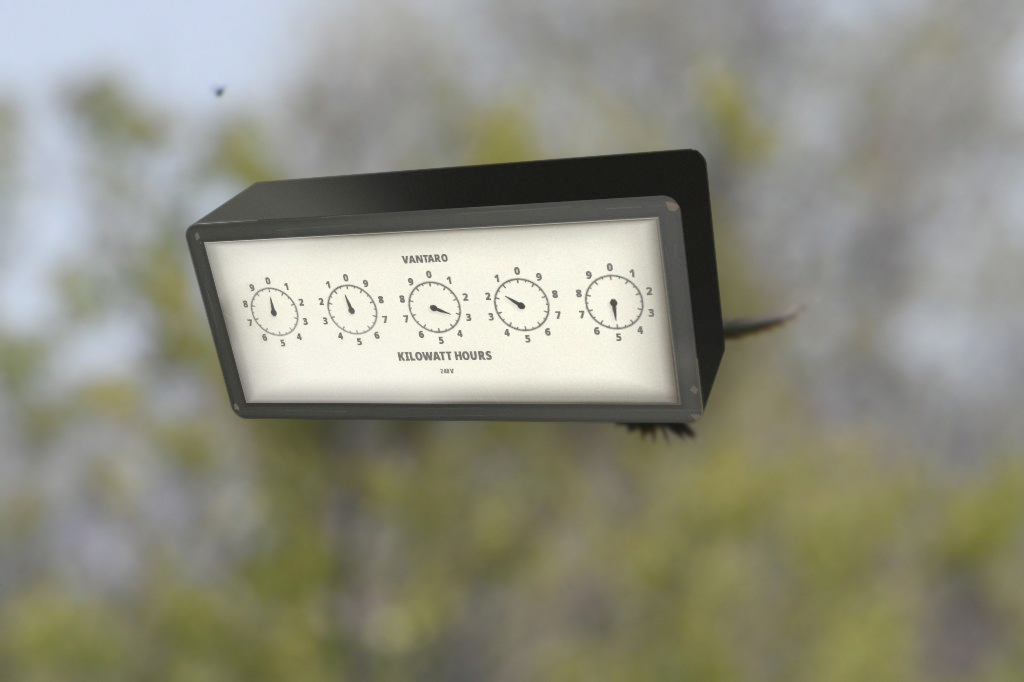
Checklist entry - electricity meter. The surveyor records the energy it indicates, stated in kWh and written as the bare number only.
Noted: 315
